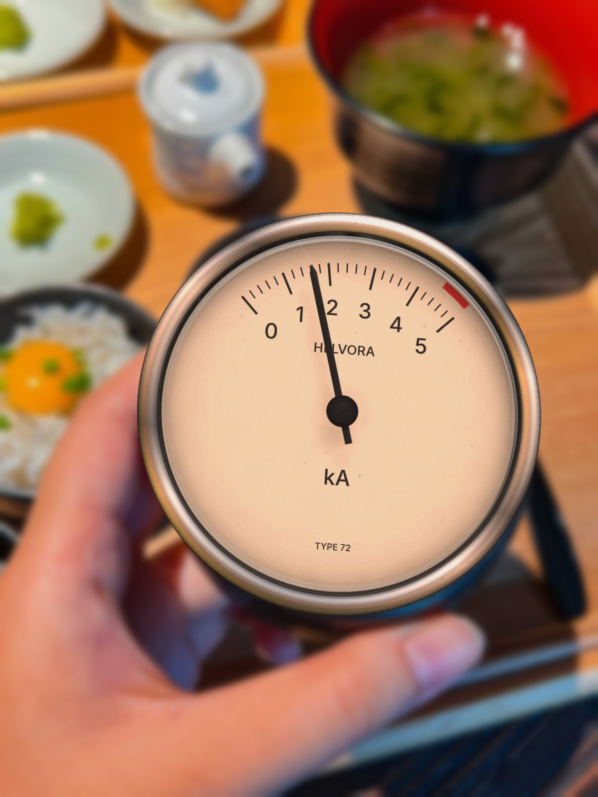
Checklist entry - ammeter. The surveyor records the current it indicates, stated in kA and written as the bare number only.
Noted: 1.6
